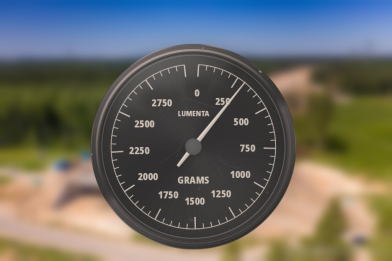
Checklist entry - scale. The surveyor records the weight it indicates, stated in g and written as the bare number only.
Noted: 300
